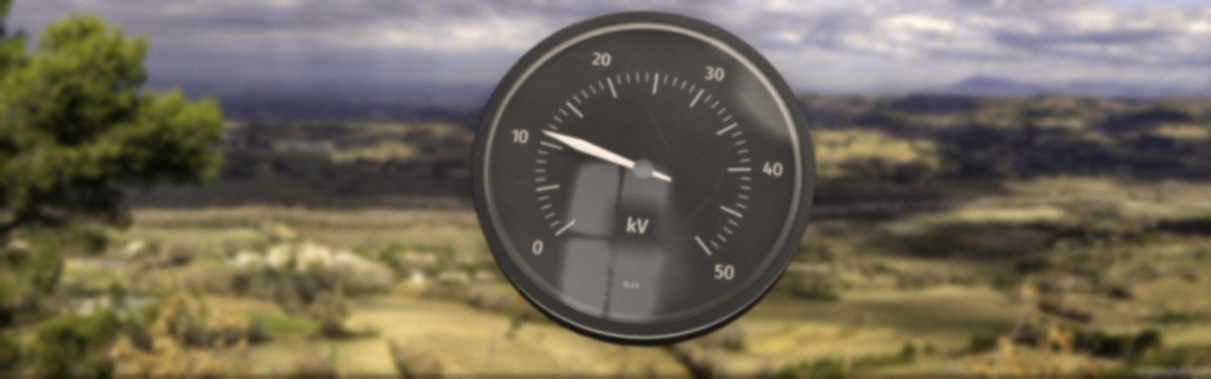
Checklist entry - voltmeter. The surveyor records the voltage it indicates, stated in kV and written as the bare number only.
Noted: 11
